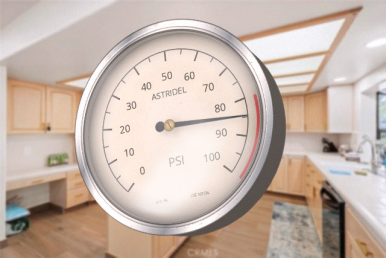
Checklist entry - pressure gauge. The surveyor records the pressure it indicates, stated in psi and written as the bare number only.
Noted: 85
